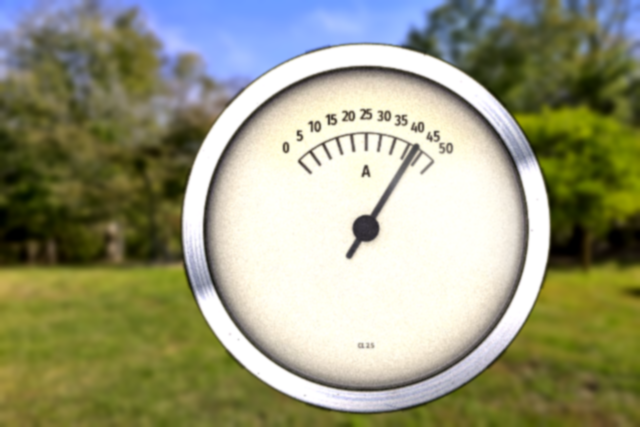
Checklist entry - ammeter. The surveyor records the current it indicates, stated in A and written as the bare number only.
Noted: 42.5
